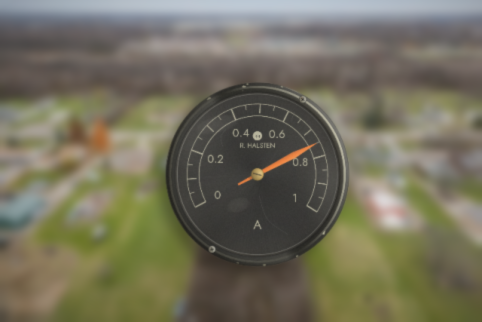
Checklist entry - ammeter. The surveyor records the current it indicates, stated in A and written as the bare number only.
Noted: 0.75
